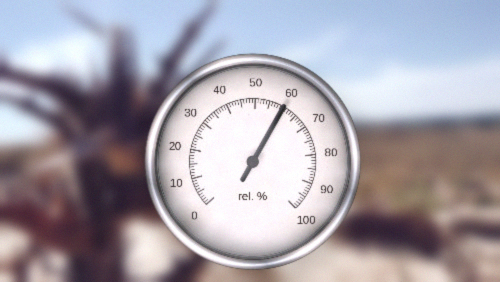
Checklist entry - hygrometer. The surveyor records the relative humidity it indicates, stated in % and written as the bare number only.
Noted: 60
